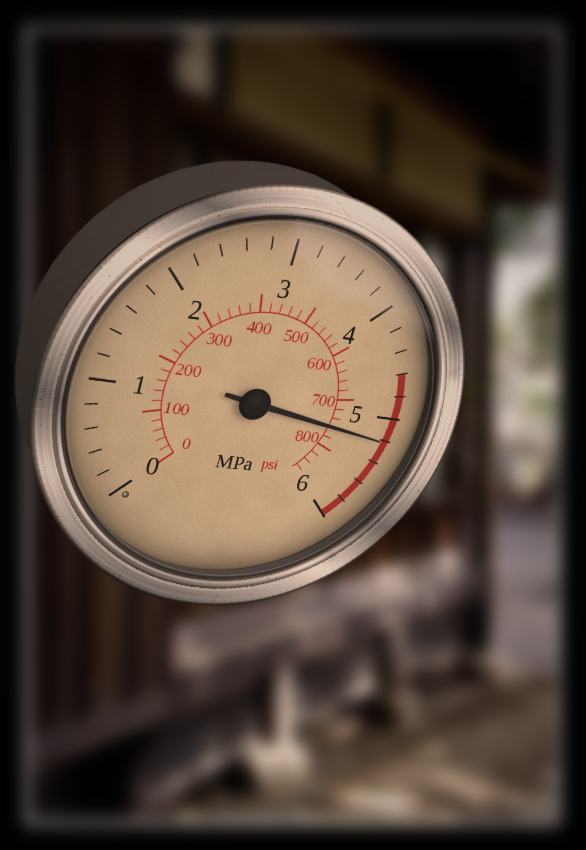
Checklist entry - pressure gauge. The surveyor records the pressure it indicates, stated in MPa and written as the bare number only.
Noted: 5.2
